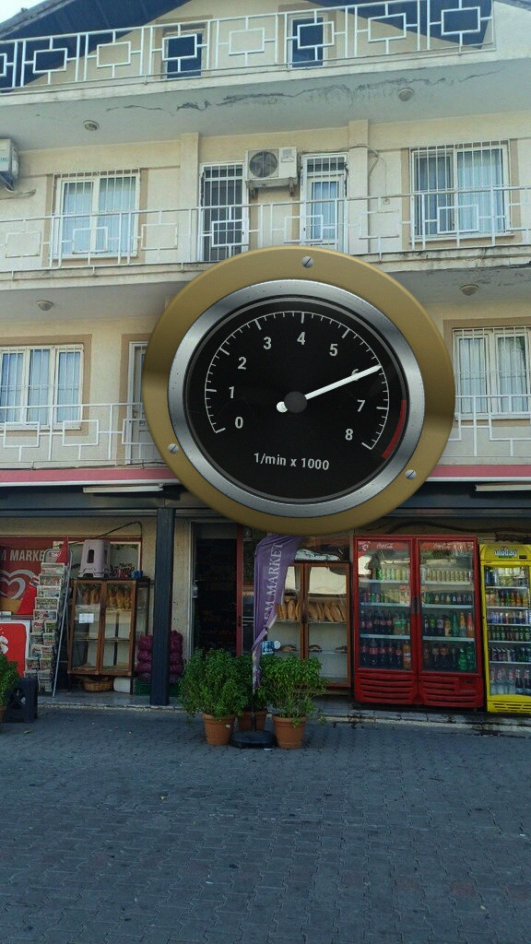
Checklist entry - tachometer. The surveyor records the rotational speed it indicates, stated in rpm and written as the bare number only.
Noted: 6000
